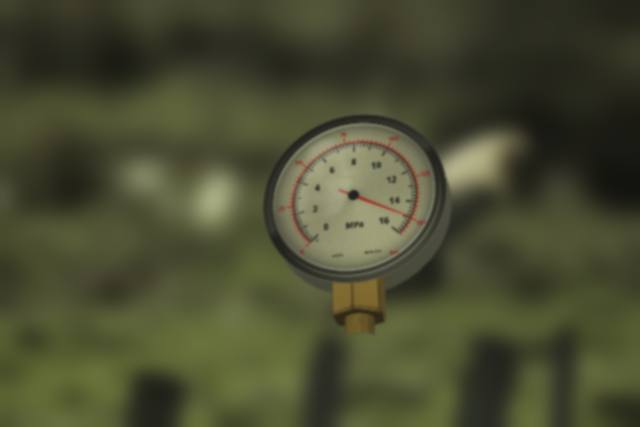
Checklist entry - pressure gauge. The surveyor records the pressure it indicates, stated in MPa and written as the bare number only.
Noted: 15
